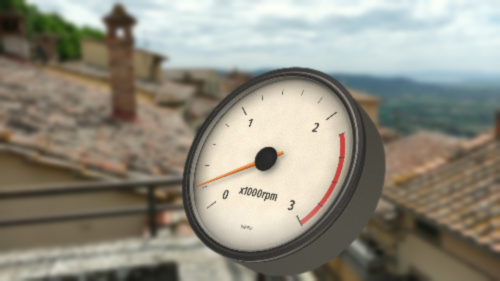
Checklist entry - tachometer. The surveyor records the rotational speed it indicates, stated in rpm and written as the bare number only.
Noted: 200
